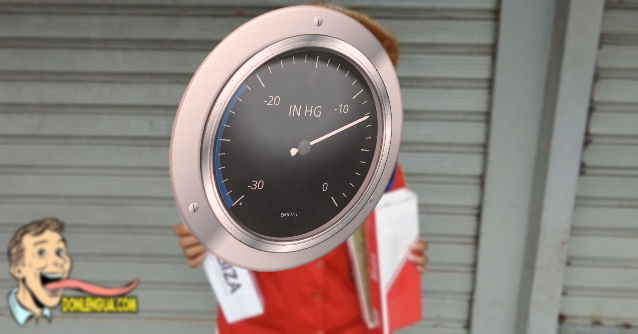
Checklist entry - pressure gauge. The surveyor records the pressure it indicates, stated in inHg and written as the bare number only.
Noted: -8
